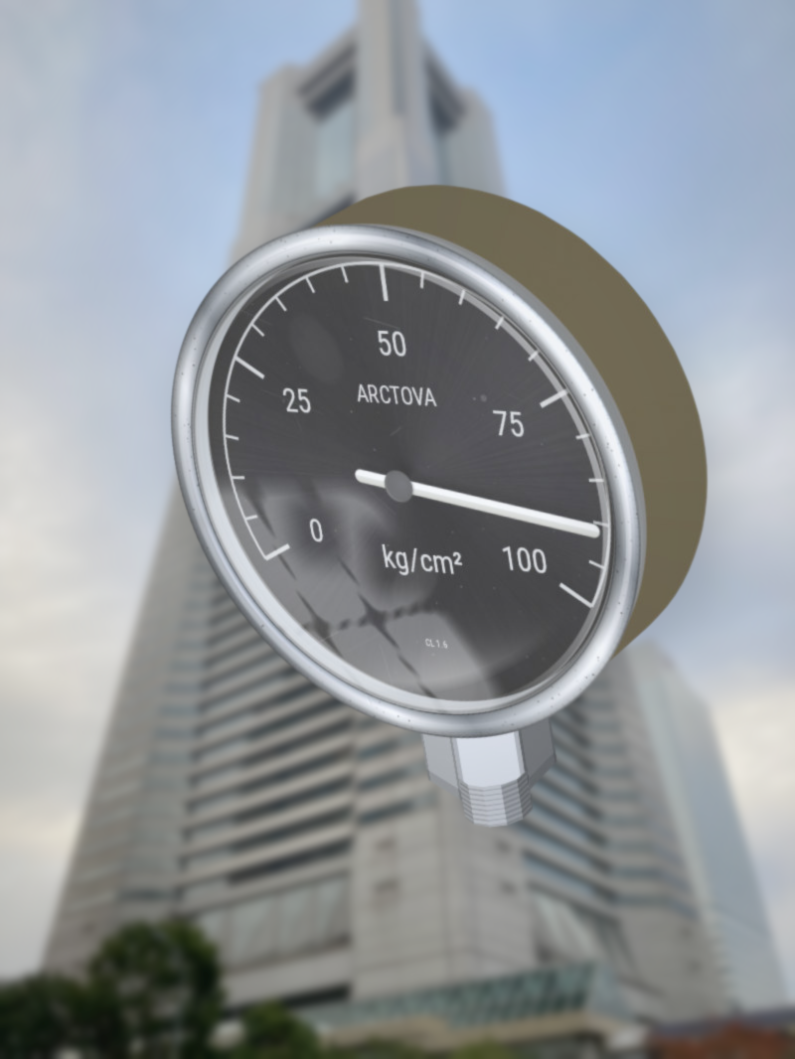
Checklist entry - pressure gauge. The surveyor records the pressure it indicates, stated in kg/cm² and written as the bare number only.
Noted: 90
